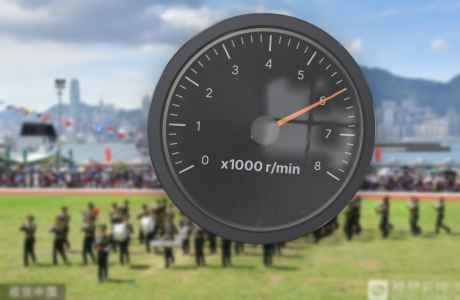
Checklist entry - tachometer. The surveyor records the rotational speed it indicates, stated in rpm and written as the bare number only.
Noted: 6000
